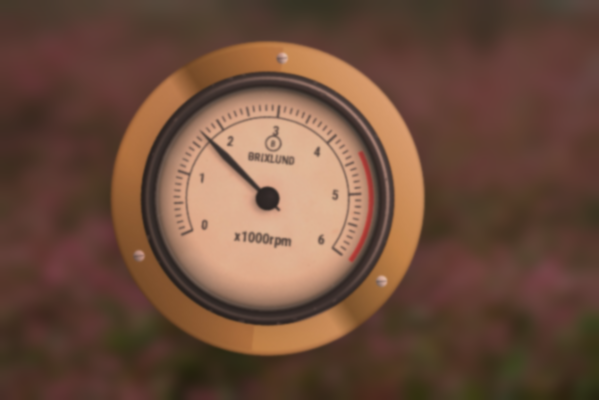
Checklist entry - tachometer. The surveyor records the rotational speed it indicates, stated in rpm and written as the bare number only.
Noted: 1700
